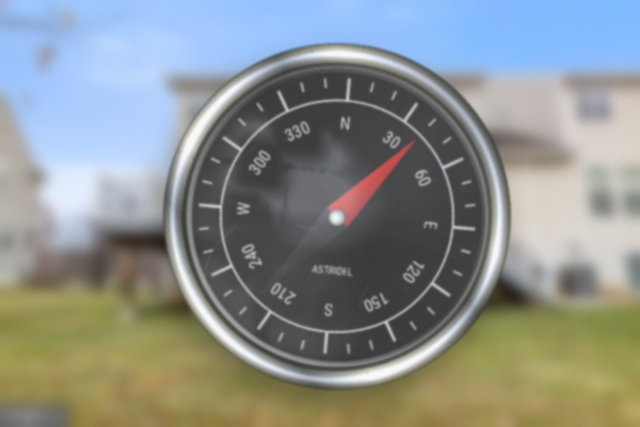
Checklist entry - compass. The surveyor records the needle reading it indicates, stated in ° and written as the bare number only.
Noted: 40
